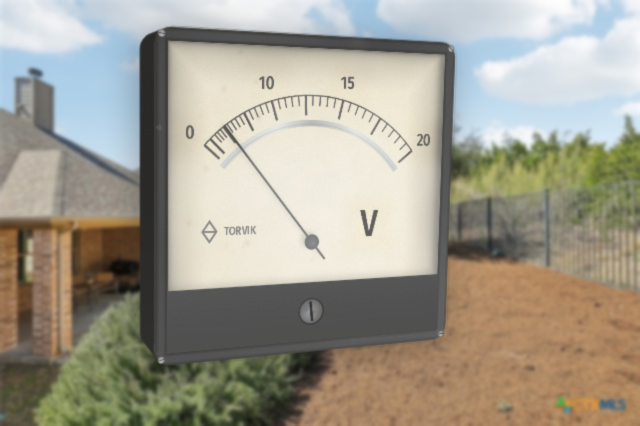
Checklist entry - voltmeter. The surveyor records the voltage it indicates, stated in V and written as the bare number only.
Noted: 5
